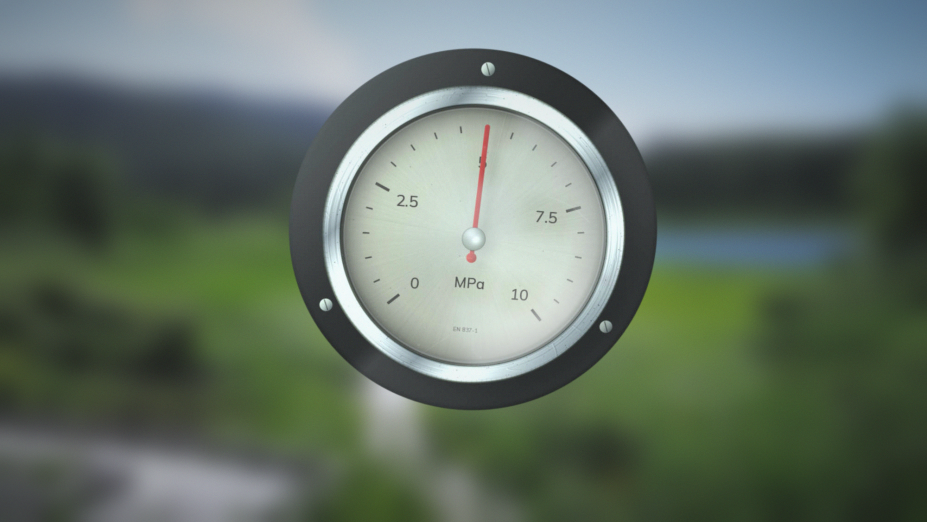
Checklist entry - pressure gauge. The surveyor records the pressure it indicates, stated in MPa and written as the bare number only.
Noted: 5
